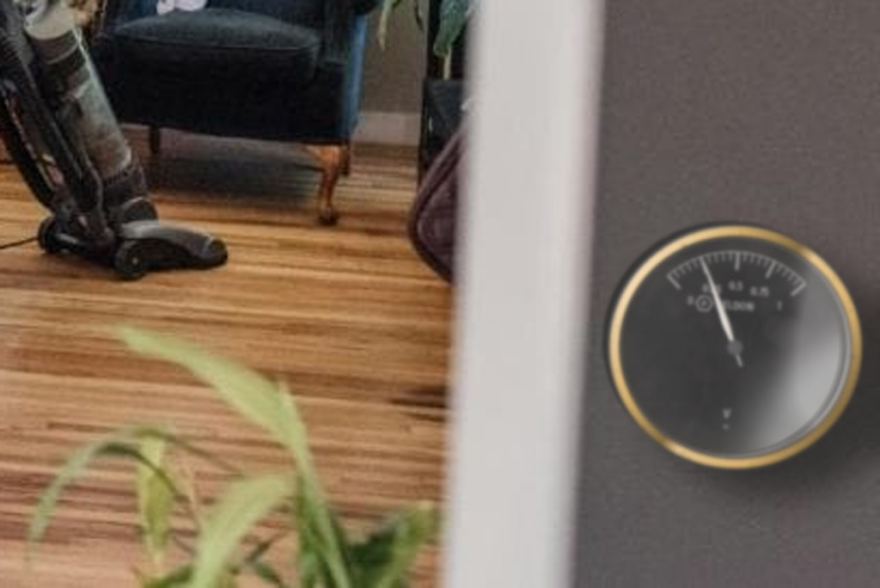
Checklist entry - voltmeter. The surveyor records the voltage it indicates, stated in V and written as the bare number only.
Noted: 0.25
